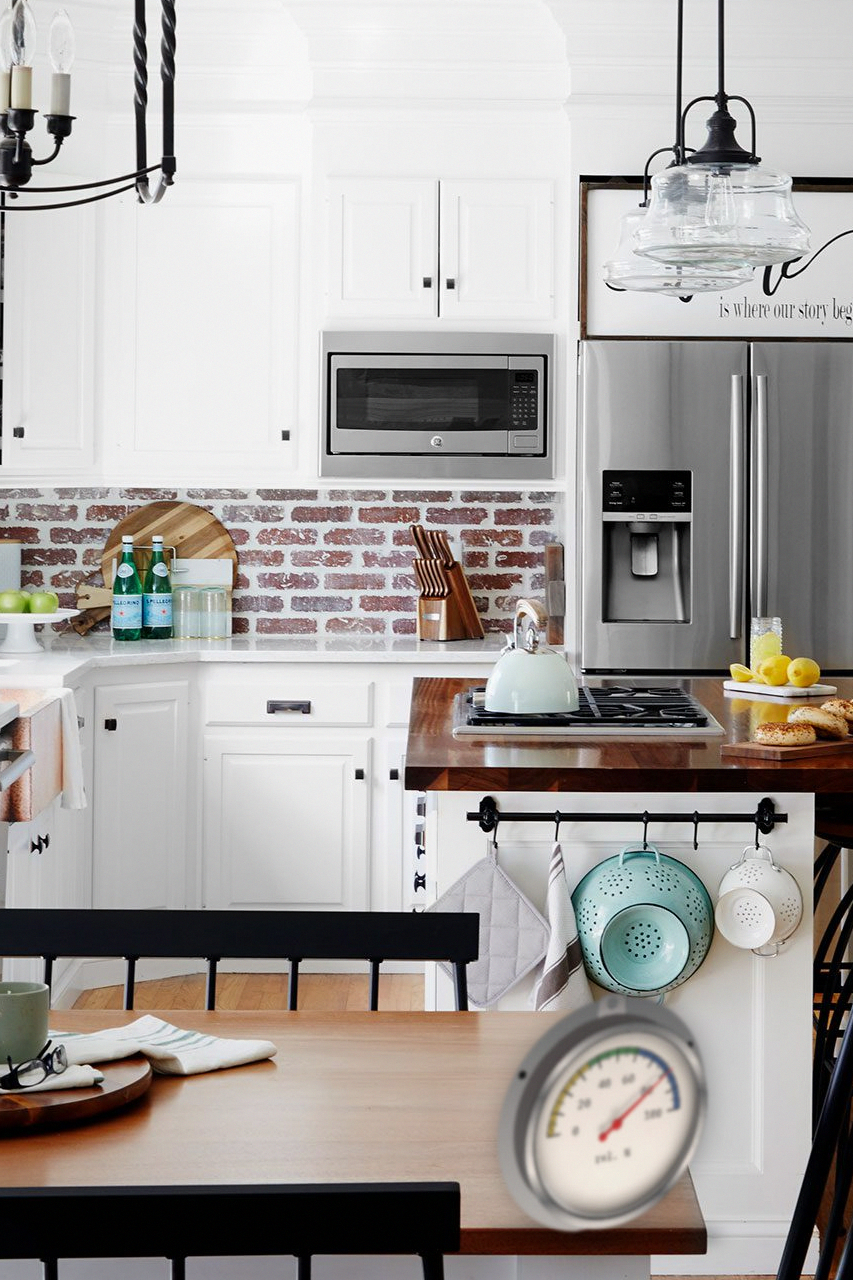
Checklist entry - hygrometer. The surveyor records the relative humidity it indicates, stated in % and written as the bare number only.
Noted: 80
